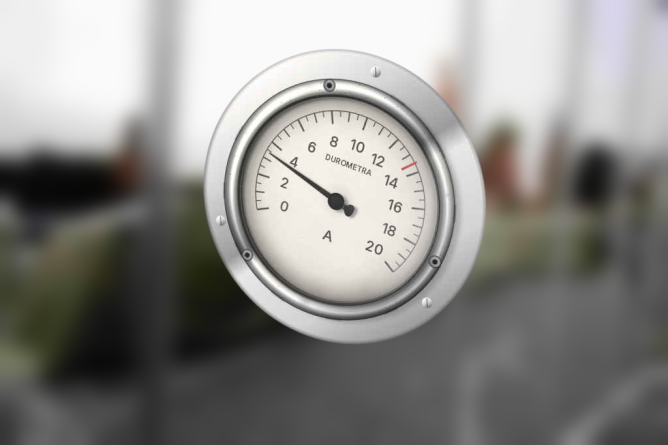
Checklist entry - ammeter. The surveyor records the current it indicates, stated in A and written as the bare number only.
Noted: 3.5
